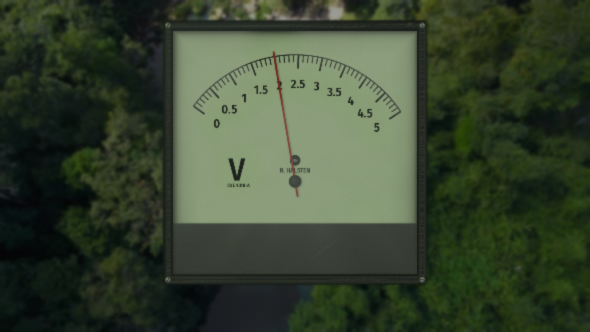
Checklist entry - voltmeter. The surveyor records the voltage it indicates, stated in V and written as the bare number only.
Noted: 2
